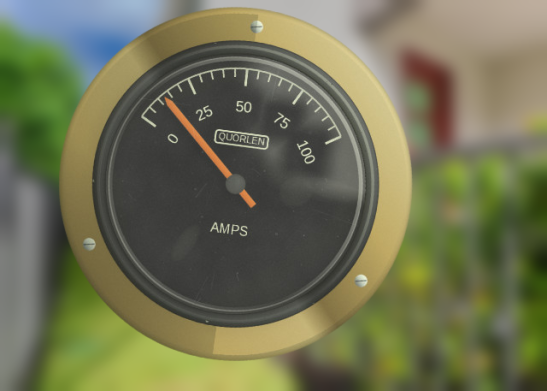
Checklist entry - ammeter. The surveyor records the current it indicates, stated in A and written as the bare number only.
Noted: 12.5
